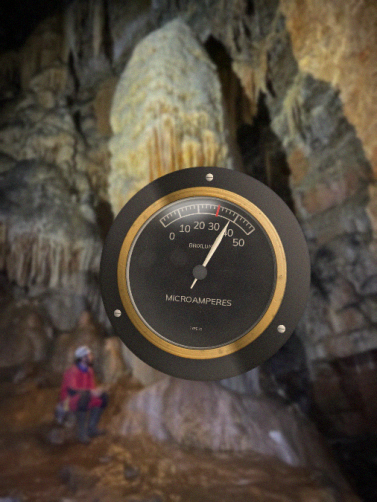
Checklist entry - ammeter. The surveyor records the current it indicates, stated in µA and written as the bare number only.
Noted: 38
